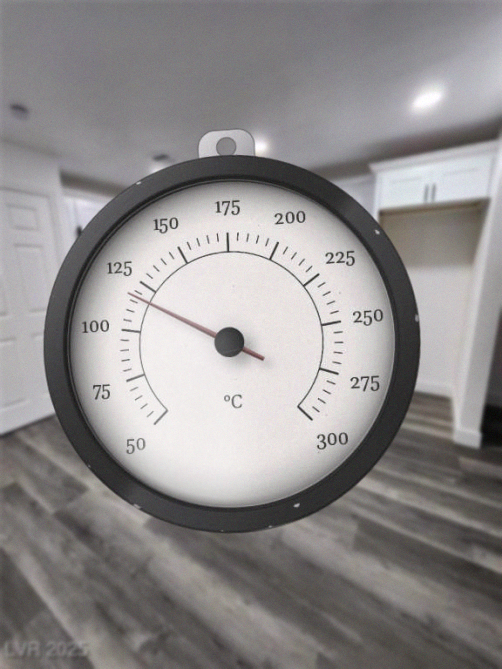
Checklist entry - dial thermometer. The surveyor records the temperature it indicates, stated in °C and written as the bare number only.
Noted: 117.5
